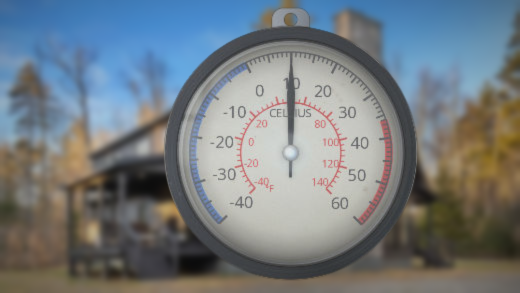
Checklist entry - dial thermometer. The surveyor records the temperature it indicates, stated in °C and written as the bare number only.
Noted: 10
